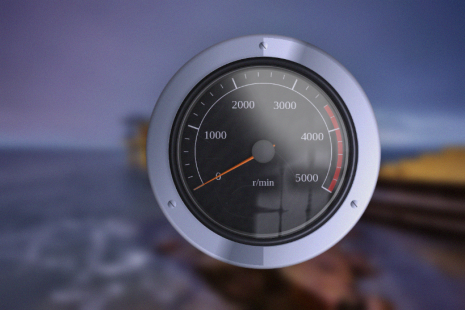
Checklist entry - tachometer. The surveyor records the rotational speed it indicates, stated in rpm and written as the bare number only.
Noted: 0
